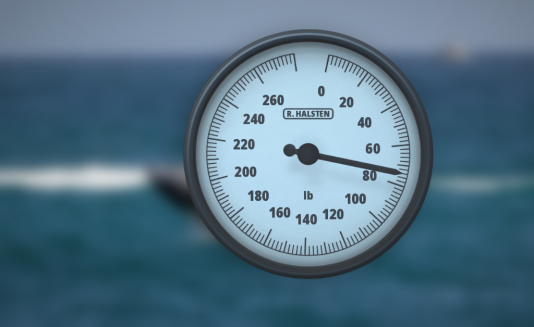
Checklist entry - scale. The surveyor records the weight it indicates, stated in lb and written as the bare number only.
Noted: 74
